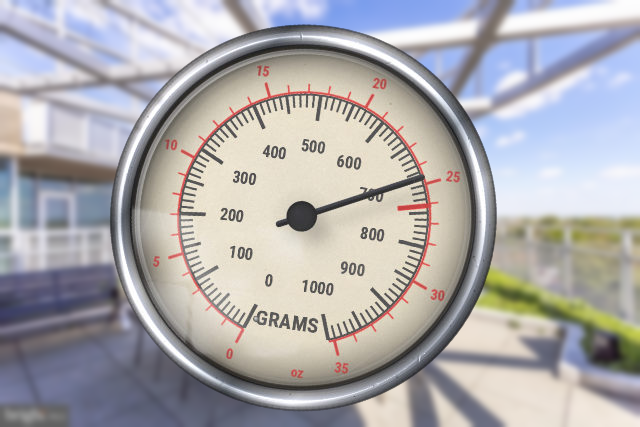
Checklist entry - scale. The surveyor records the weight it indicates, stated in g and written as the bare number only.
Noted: 700
